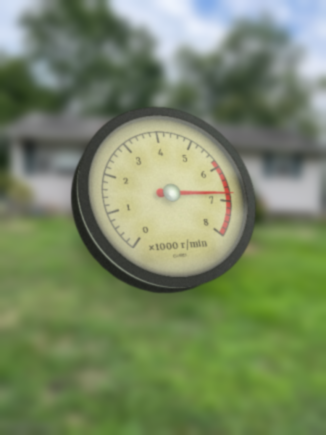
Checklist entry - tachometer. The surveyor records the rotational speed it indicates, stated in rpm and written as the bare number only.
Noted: 6800
